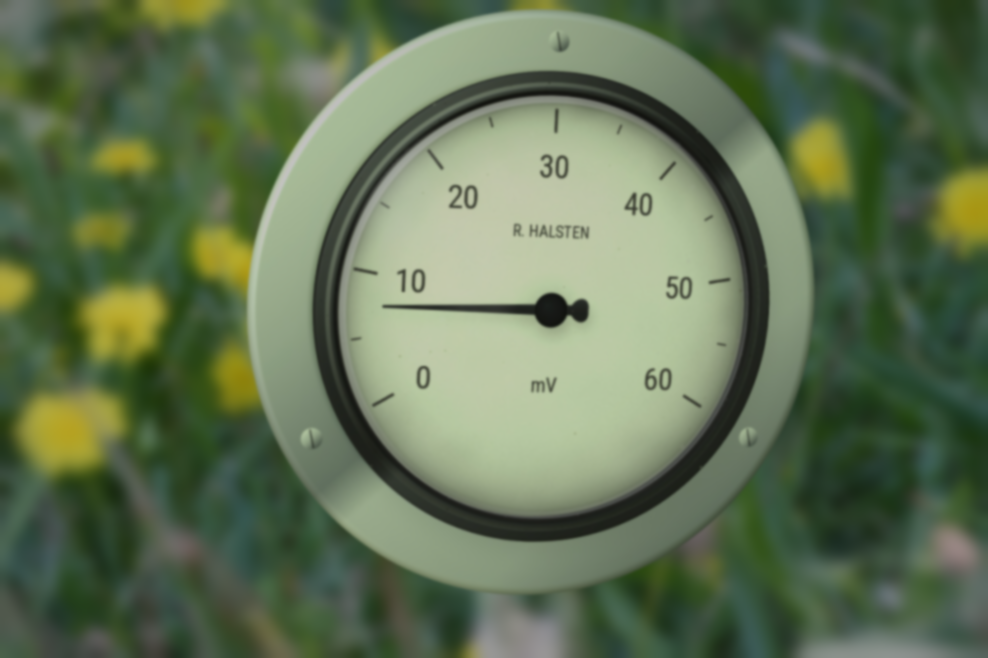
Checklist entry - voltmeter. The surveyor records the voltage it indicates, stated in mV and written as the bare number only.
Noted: 7.5
